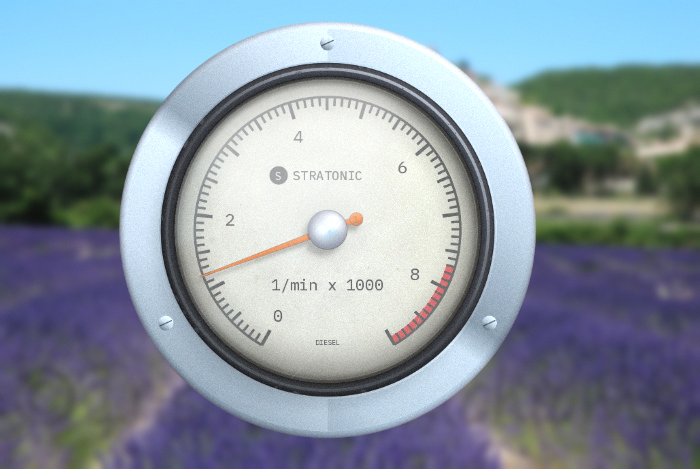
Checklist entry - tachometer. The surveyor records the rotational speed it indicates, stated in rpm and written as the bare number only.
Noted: 1200
